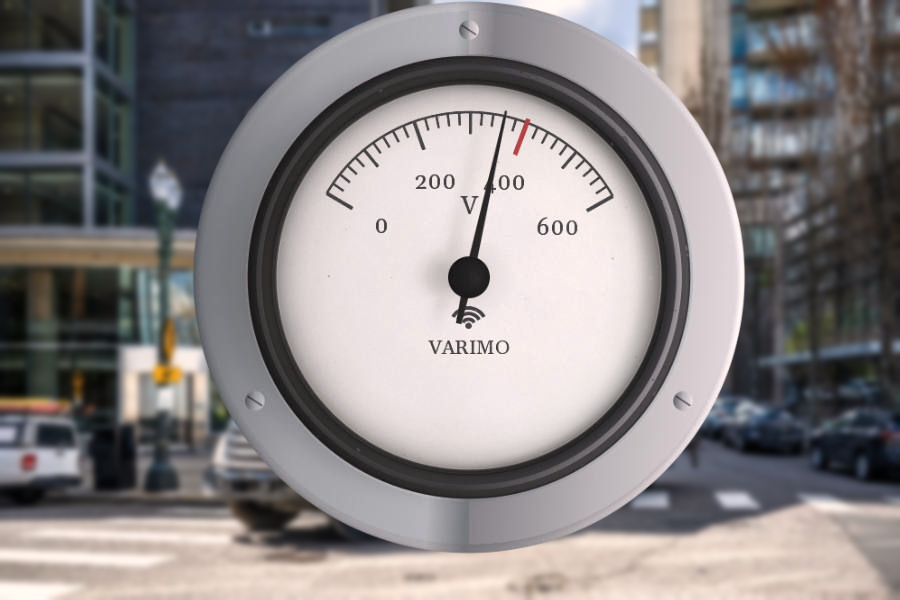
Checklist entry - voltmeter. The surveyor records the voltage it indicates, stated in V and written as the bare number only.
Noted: 360
